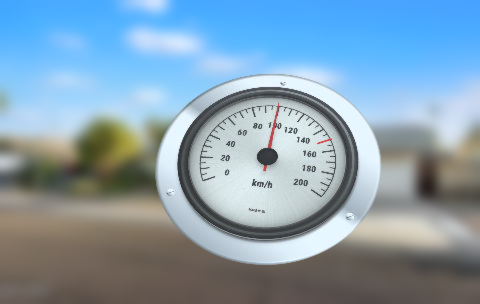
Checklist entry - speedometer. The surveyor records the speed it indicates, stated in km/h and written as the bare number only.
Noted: 100
